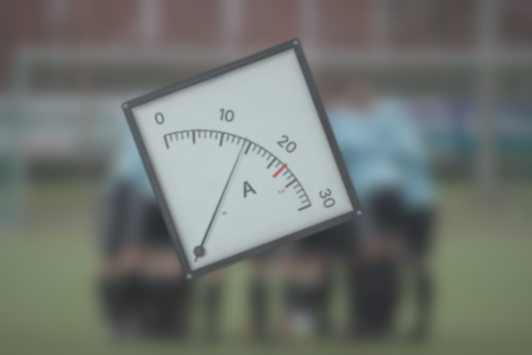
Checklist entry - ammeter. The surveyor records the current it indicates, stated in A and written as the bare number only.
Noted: 14
